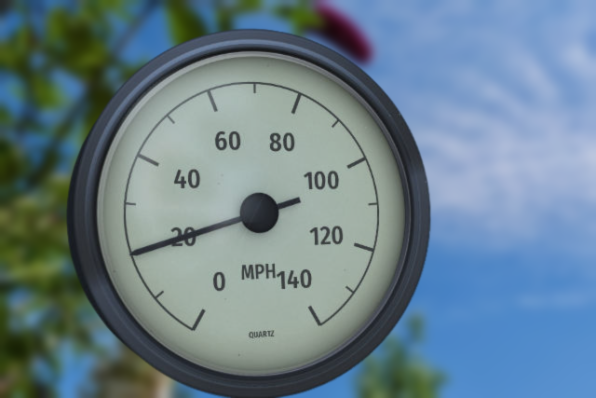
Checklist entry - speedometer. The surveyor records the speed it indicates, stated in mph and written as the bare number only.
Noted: 20
